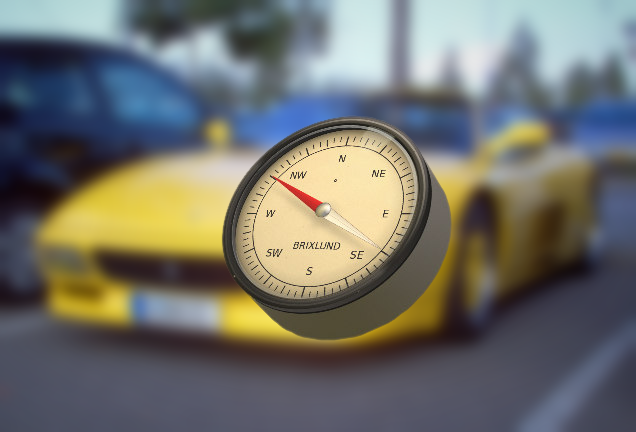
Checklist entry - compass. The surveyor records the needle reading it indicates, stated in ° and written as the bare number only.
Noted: 300
